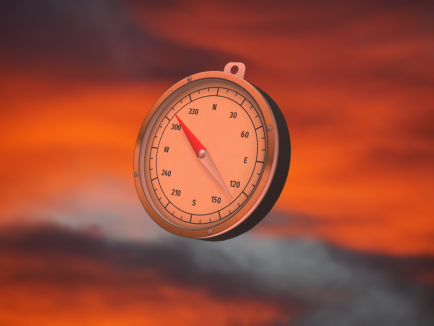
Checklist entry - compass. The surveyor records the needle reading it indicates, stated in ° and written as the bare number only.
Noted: 310
